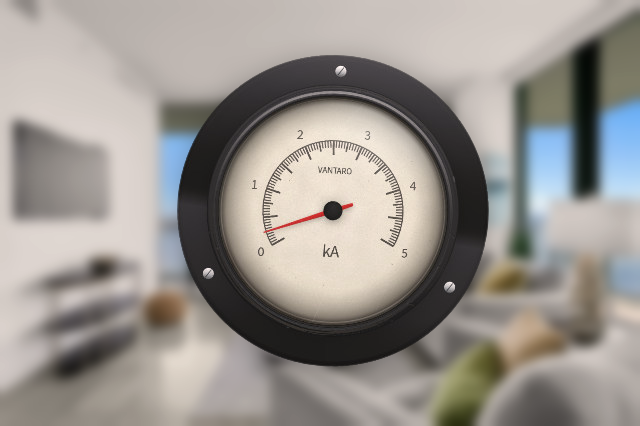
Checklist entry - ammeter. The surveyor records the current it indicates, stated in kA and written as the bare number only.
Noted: 0.25
